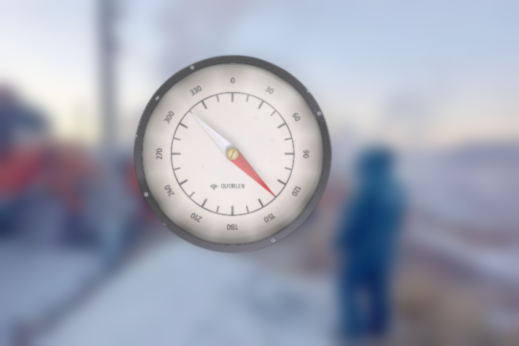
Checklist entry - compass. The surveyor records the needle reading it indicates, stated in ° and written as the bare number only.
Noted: 135
